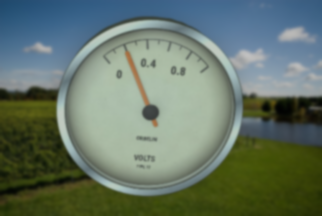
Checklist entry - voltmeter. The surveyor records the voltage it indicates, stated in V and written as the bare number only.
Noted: 0.2
